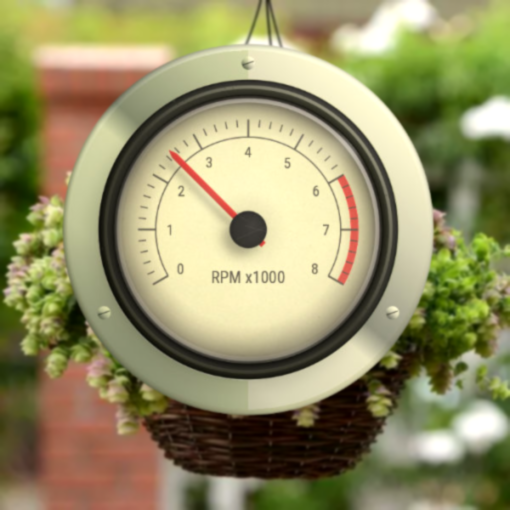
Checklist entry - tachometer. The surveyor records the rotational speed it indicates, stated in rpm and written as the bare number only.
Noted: 2500
